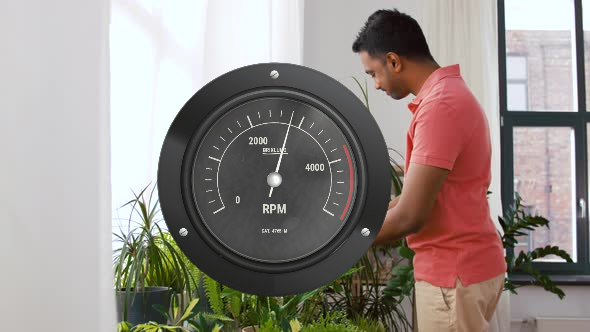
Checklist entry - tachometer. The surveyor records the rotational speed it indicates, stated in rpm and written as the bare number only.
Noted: 2800
